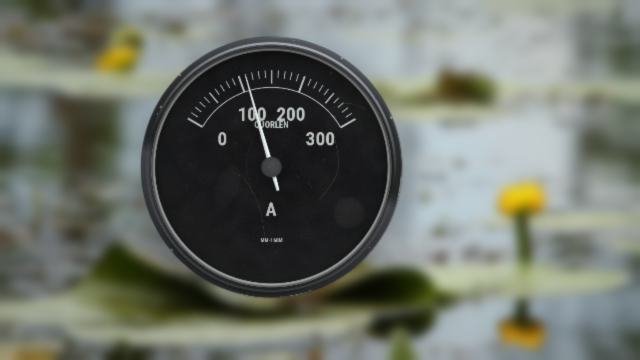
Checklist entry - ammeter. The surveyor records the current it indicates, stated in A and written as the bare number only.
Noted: 110
